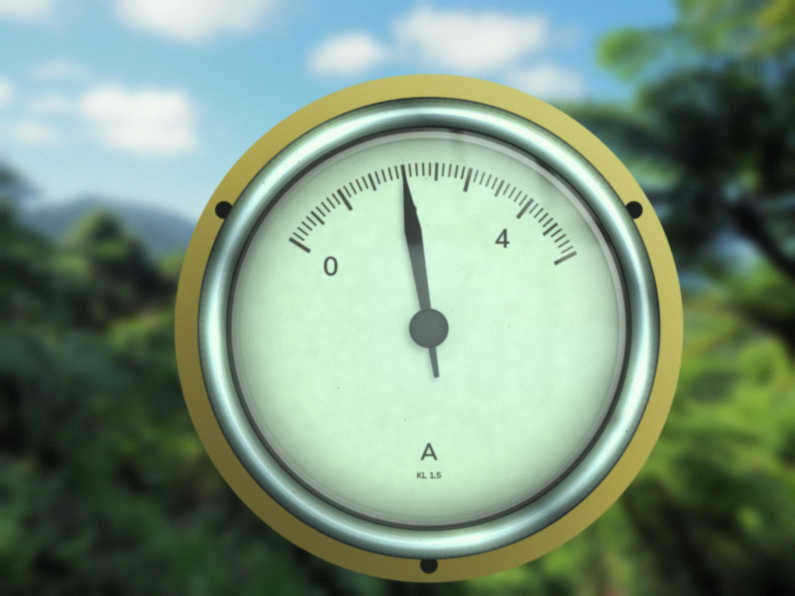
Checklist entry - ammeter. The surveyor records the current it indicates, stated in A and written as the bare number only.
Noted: 2
